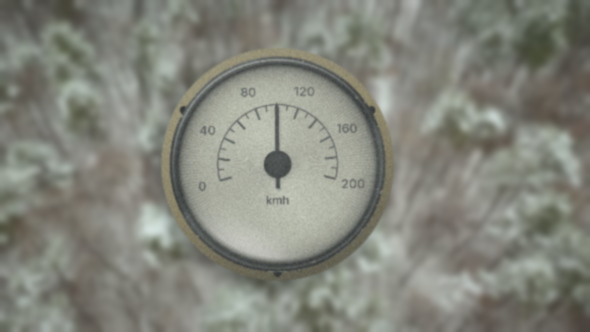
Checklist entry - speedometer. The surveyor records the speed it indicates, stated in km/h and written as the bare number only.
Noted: 100
